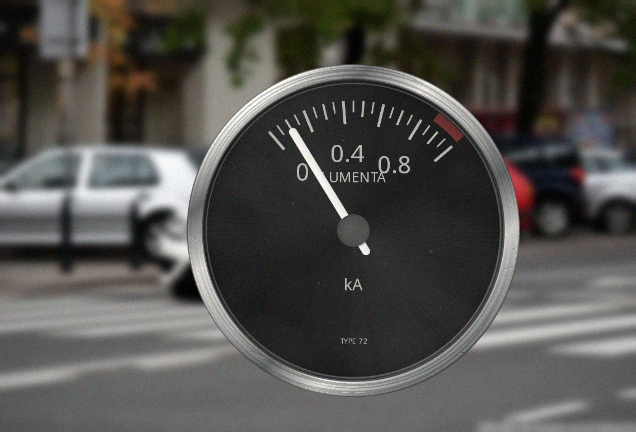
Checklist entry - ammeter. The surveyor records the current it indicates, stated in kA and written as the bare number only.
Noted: 0.1
